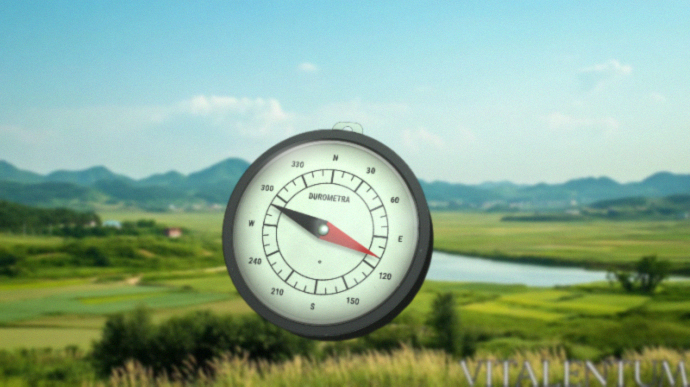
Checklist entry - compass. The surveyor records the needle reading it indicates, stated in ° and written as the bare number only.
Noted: 110
